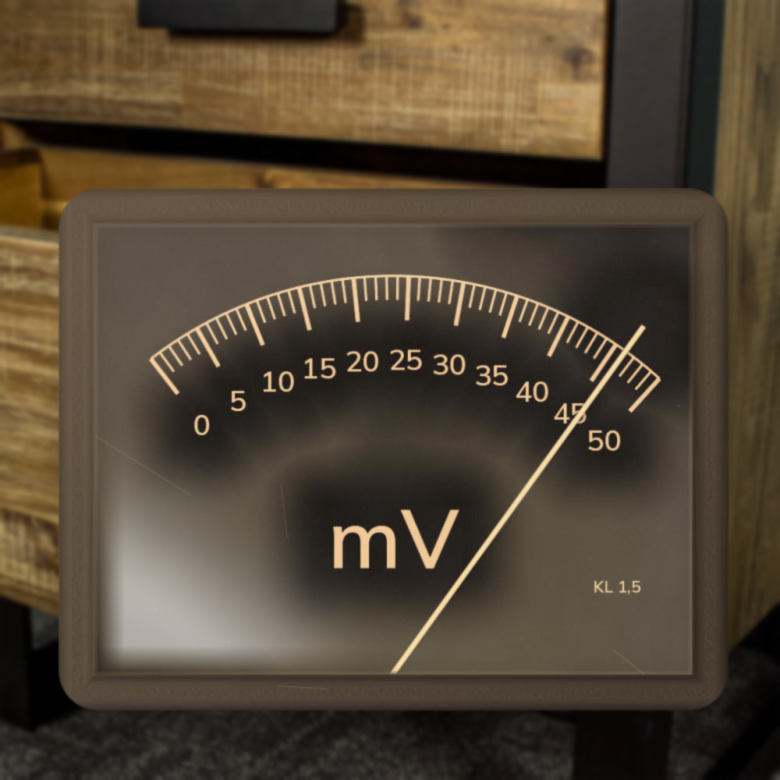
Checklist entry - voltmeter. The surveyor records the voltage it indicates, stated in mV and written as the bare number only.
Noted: 46
